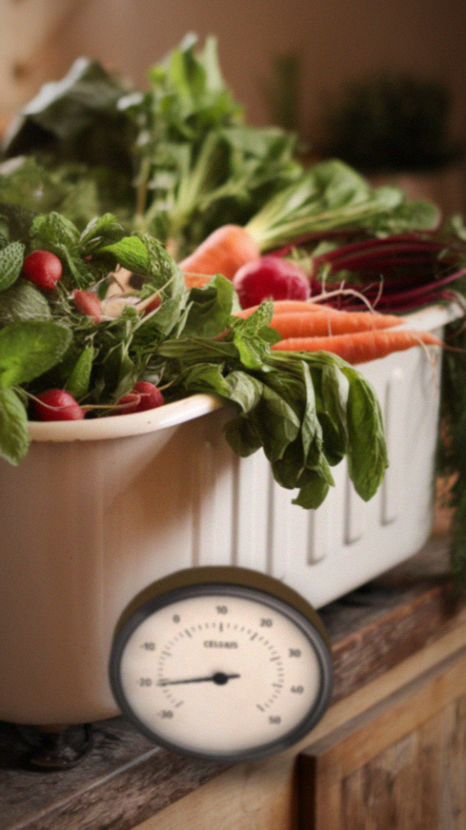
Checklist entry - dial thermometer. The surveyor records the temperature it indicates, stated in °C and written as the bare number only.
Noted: -20
